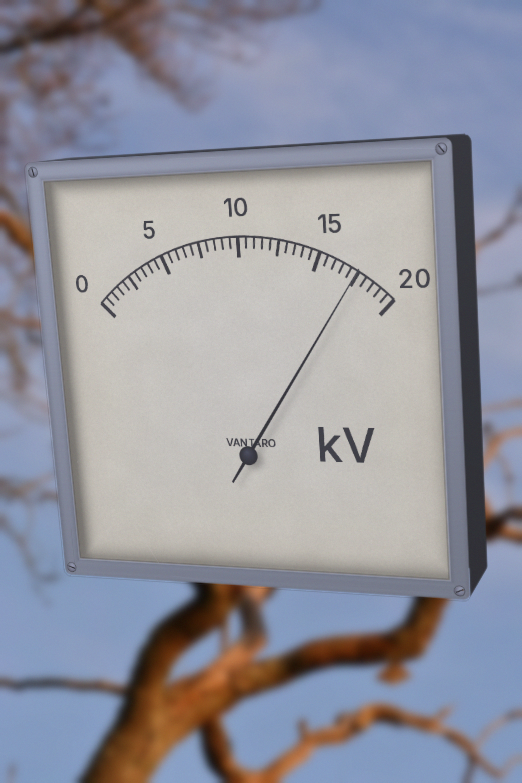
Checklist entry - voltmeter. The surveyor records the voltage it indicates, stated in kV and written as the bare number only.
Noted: 17.5
